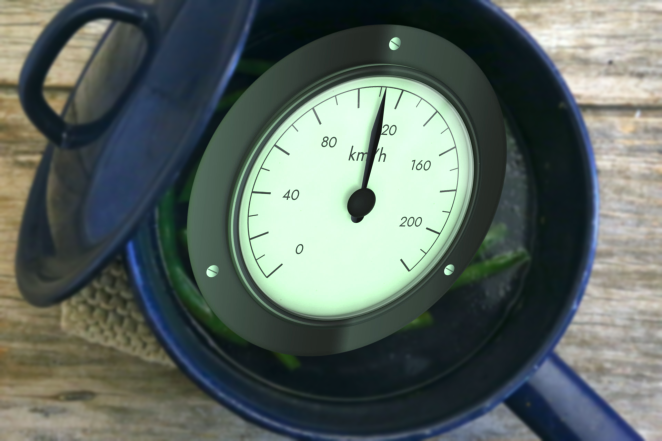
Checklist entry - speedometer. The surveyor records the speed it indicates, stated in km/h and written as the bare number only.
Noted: 110
